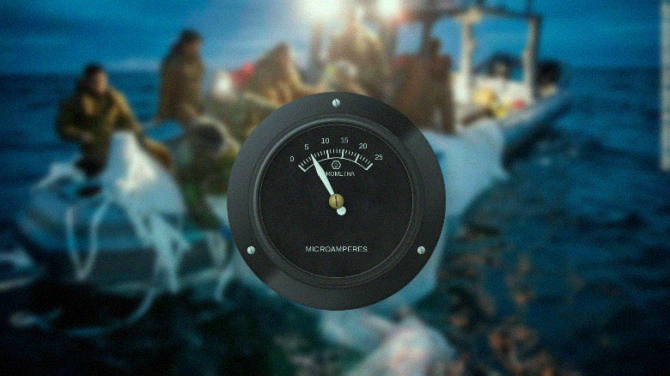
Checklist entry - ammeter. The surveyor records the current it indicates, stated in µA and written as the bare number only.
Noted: 5
